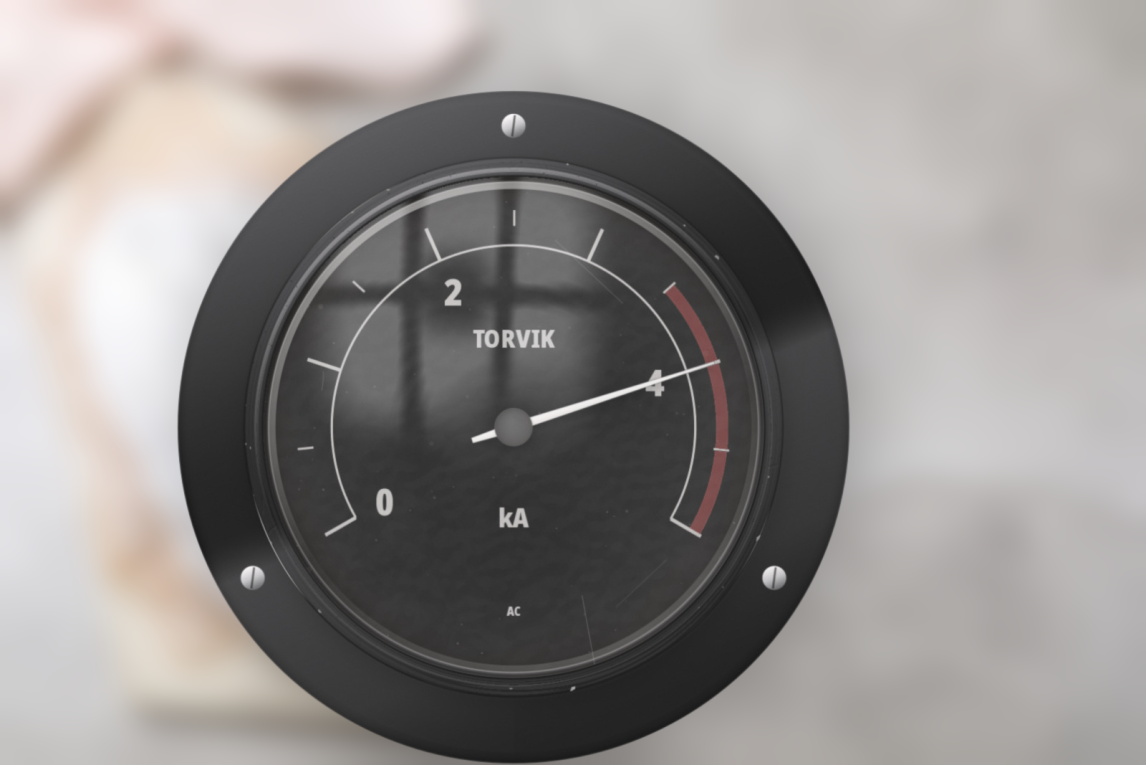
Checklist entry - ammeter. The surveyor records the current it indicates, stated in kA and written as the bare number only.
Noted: 4
